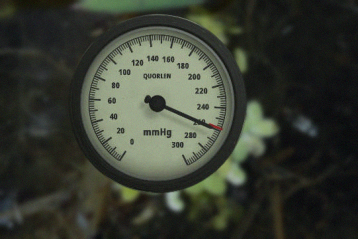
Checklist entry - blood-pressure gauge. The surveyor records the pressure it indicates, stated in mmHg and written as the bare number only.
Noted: 260
